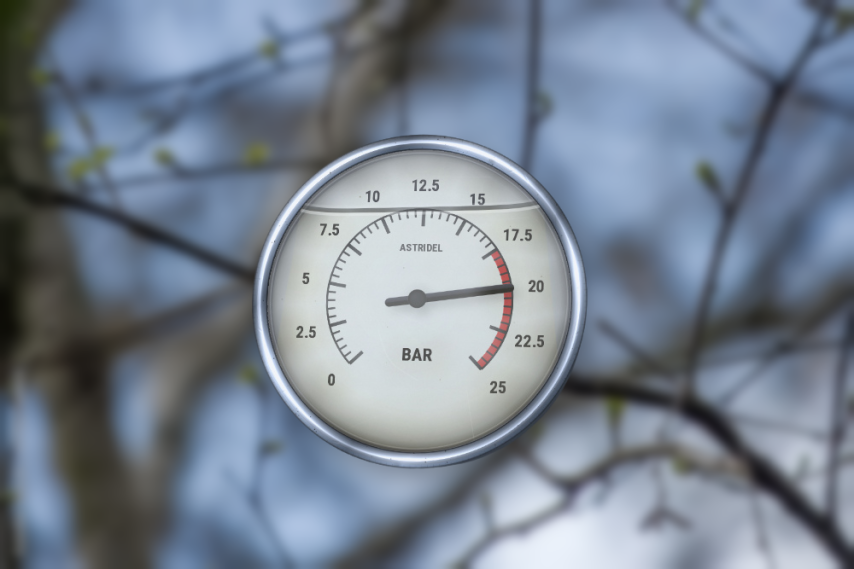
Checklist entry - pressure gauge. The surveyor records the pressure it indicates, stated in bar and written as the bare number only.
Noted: 20
